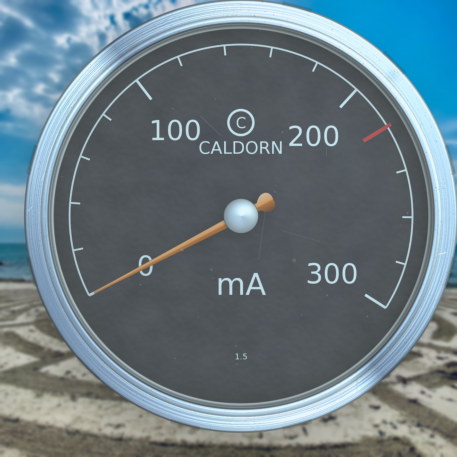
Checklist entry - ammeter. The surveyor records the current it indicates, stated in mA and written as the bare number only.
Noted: 0
